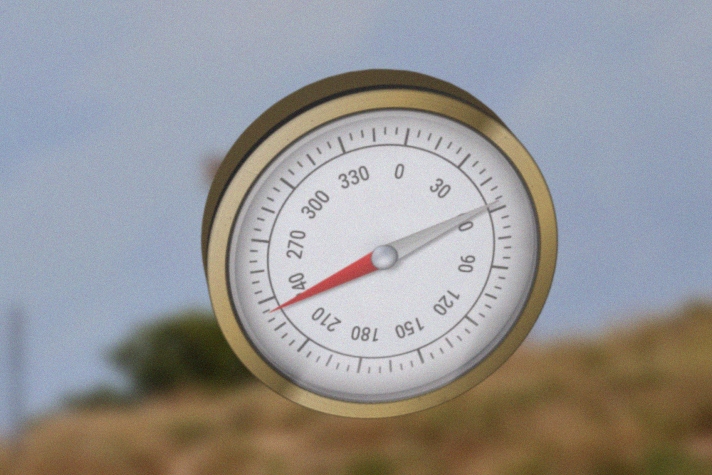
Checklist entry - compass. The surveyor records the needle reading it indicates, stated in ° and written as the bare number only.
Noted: 235
